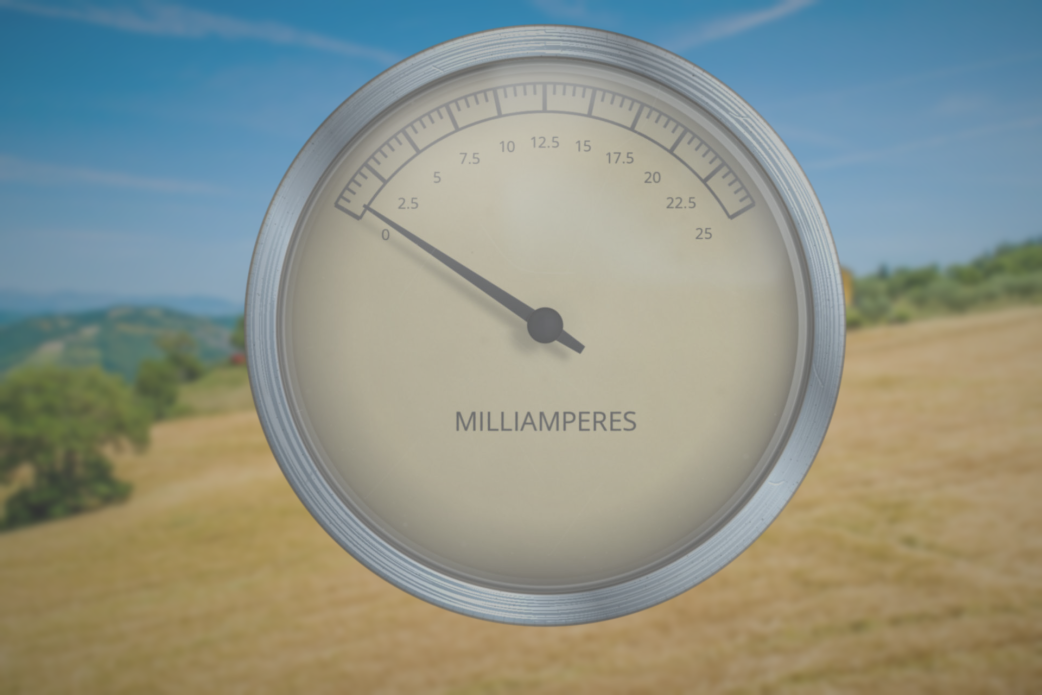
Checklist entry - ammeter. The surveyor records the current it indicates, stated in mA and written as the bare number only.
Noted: 0.75
